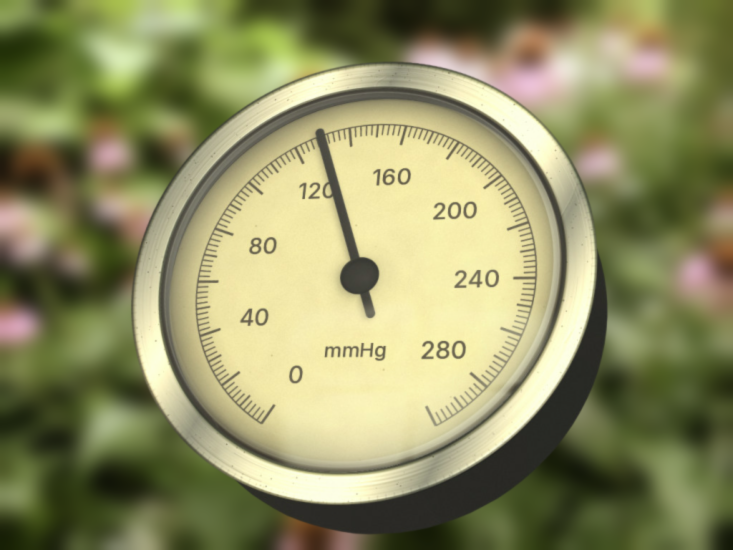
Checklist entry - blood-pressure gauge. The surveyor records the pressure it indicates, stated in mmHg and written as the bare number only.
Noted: 130
